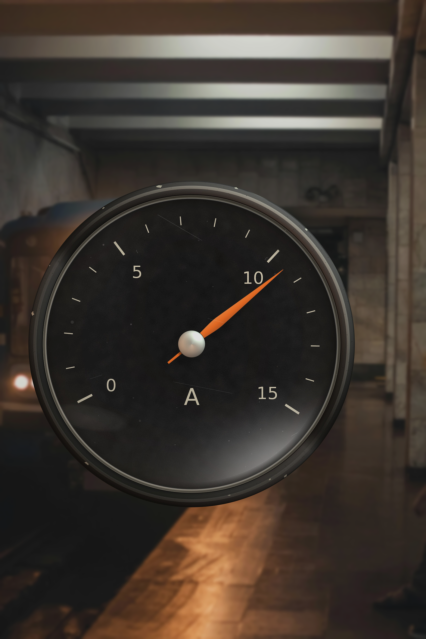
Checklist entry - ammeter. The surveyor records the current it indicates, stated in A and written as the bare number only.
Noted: 10.5
